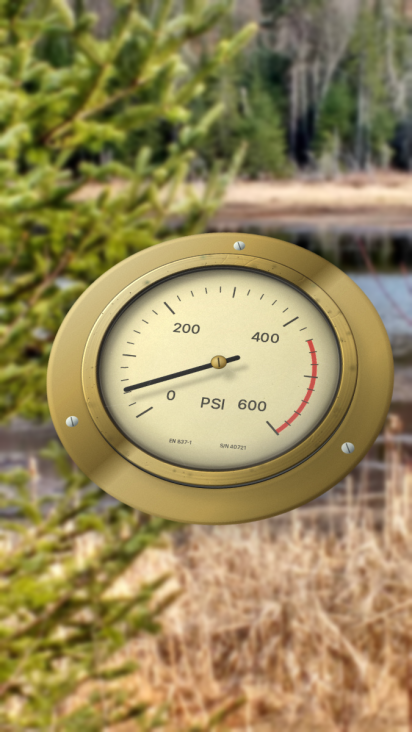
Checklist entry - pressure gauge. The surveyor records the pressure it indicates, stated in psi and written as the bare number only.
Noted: 40
